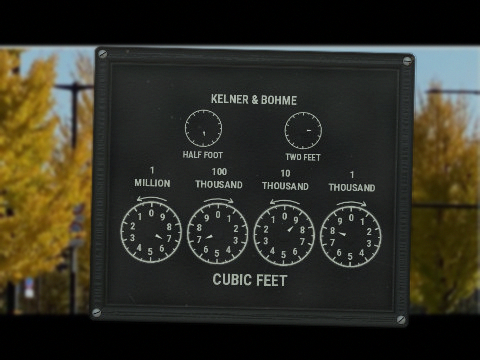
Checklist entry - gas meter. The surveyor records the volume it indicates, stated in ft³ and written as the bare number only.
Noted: 668800
